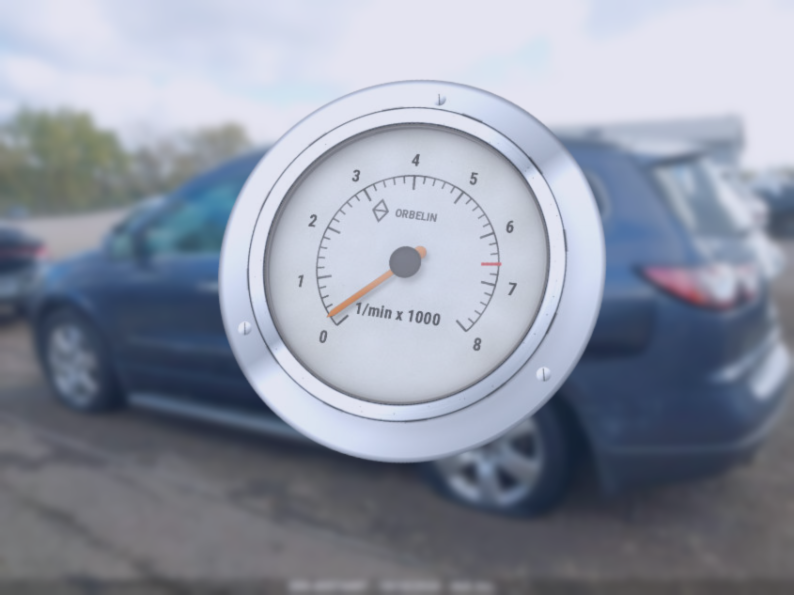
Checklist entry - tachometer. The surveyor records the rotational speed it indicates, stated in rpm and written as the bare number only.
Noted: 200
